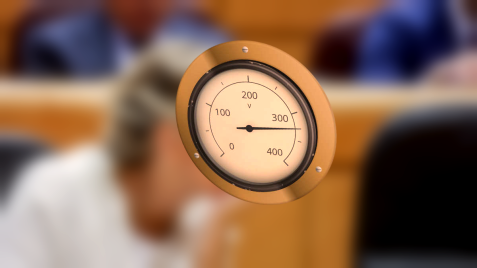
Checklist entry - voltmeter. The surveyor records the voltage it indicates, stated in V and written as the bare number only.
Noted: 325
